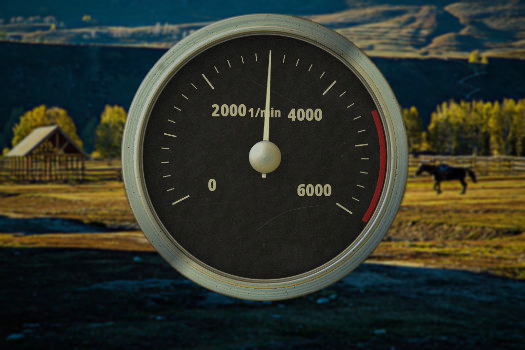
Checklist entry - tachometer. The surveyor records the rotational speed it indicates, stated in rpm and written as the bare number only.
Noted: 3000
